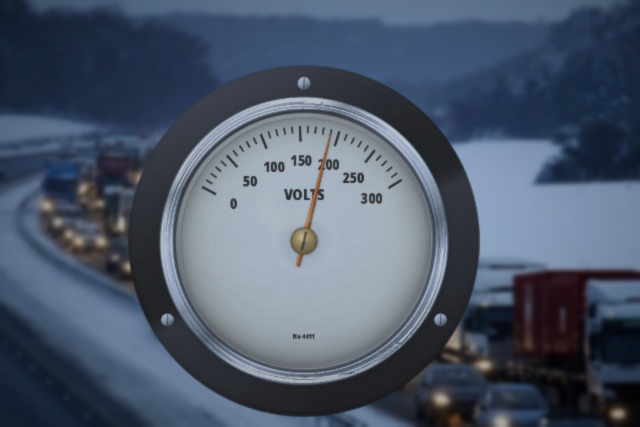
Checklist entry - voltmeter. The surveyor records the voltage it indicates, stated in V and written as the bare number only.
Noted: 190
